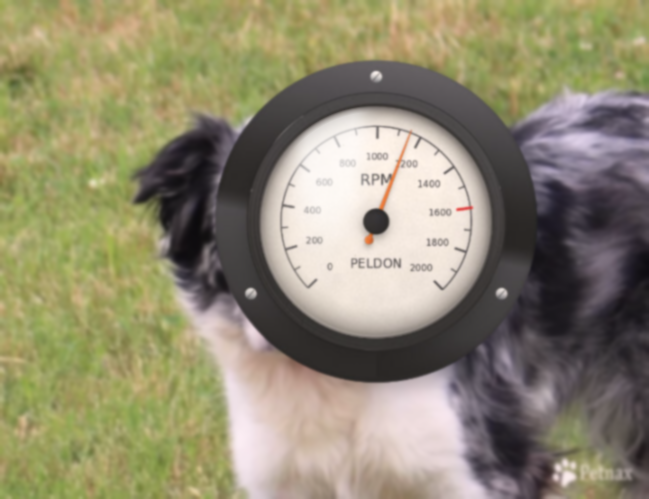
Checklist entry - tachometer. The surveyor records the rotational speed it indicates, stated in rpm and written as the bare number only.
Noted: 1150
